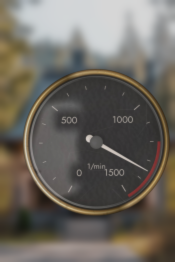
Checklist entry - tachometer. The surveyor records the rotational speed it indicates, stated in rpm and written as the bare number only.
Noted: 1350
